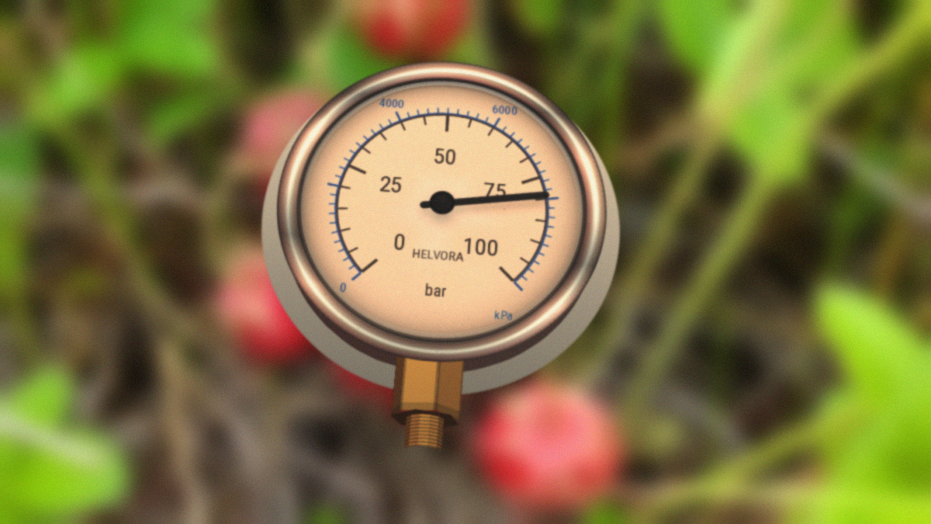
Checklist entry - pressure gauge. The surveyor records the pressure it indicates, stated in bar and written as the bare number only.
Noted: 80
